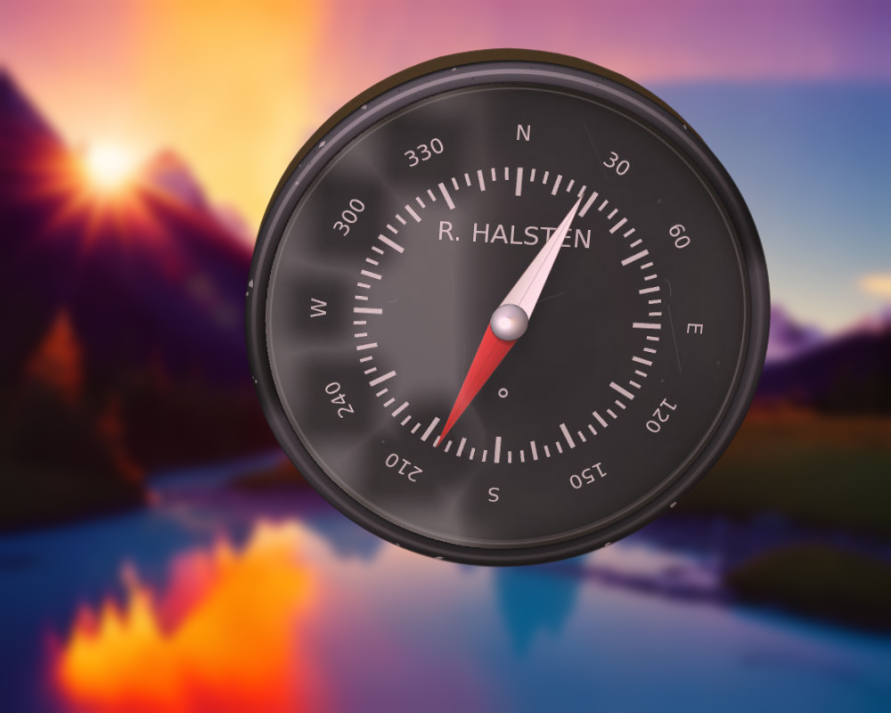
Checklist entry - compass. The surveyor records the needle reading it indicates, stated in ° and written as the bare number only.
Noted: 205
